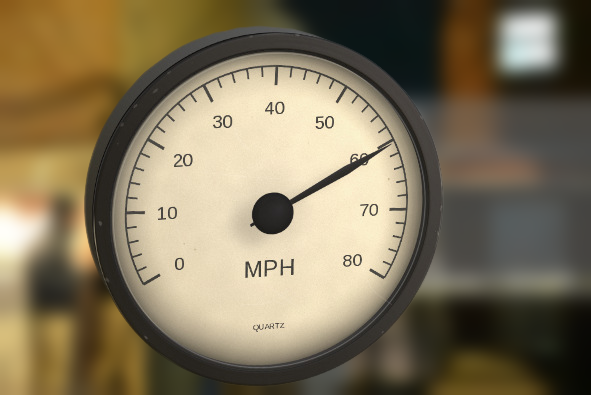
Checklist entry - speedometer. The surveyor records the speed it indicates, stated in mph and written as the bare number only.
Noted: 60
